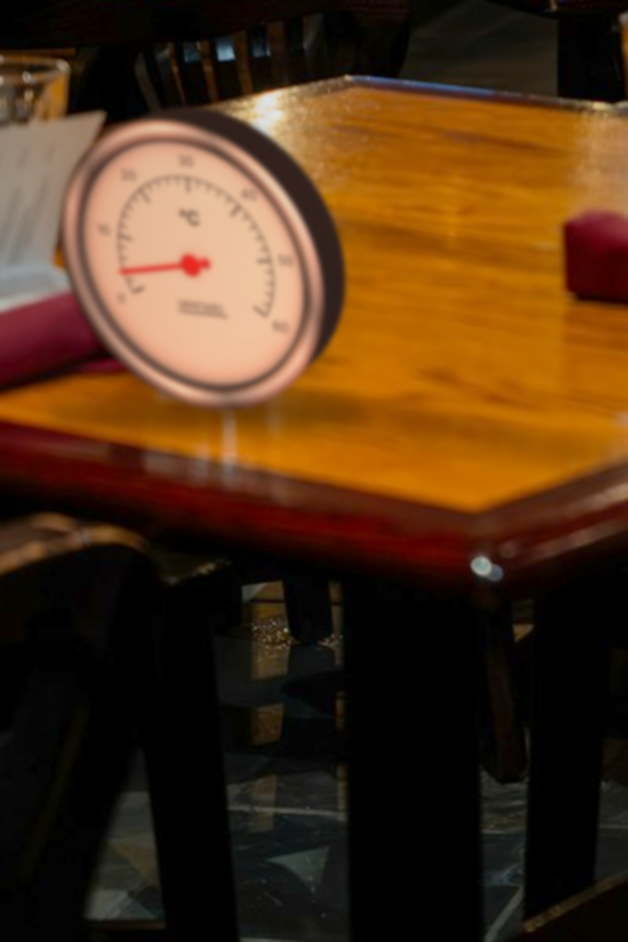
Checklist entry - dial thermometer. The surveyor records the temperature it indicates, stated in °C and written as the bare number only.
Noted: 4
